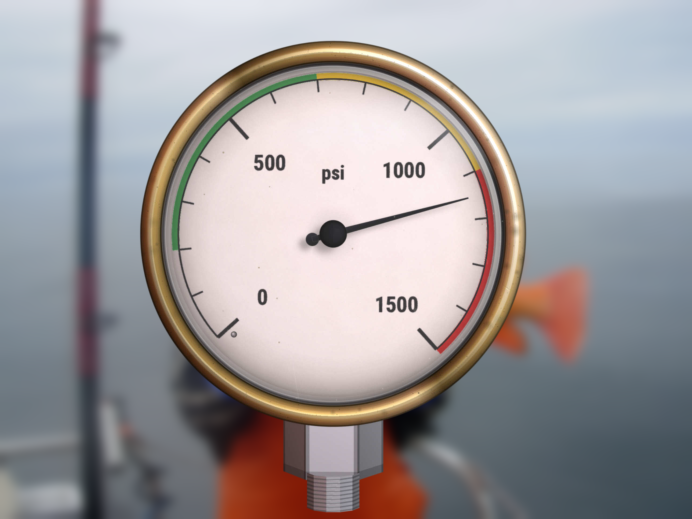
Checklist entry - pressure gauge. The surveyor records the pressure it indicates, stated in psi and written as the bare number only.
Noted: 1150
